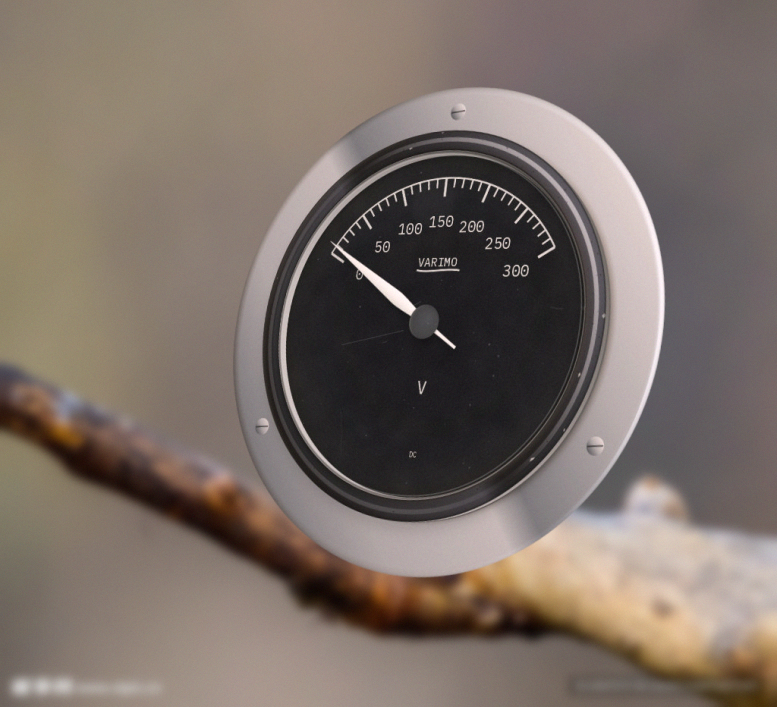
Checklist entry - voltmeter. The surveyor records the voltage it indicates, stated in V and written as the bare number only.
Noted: 10
